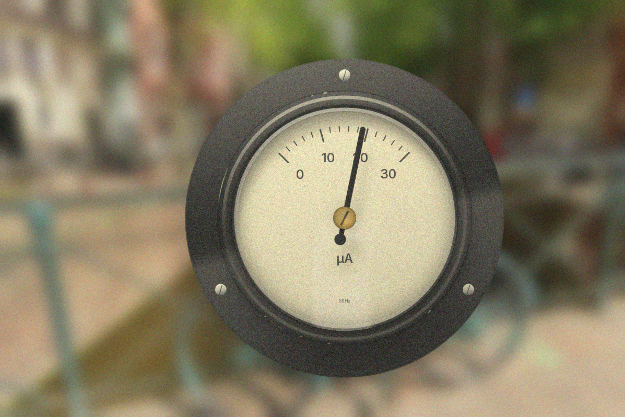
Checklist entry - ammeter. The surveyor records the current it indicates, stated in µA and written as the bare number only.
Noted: 19
